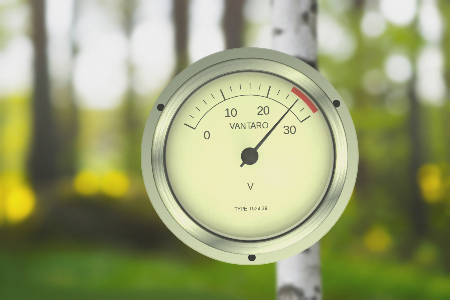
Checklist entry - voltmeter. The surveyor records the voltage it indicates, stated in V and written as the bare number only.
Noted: 26
